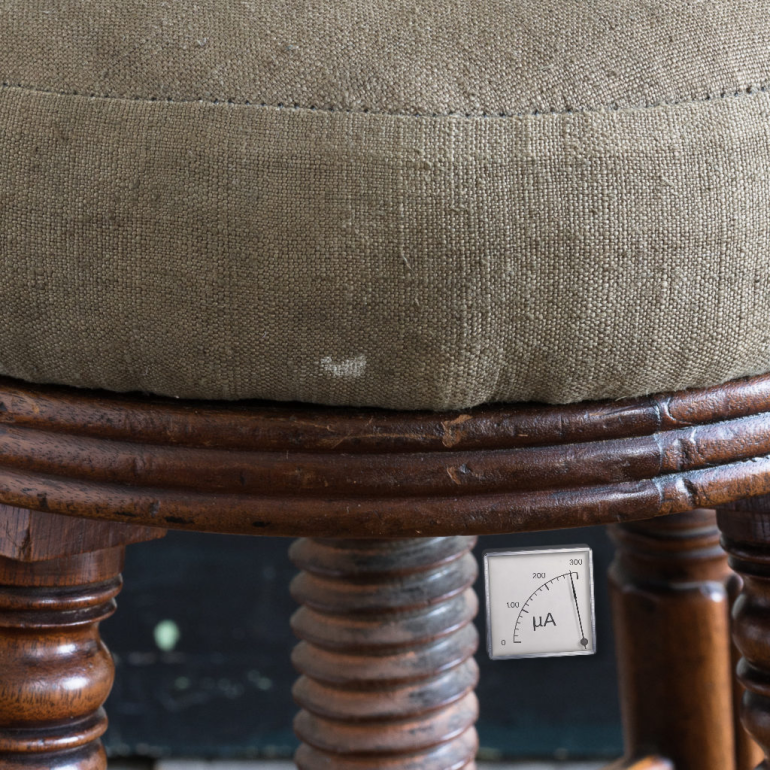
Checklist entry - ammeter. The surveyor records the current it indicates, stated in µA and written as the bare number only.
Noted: 280
